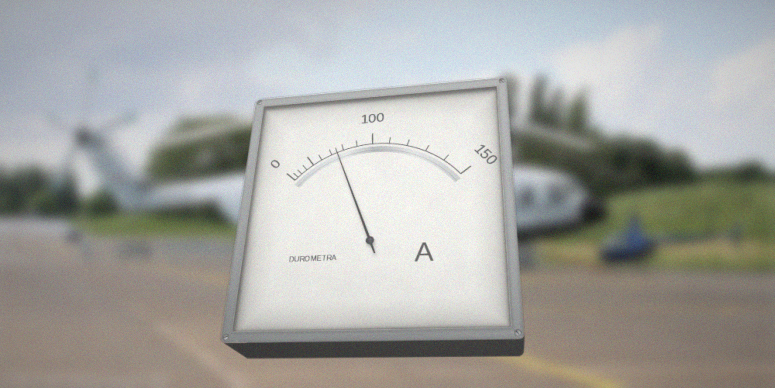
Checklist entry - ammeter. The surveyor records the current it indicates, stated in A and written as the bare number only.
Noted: 75
